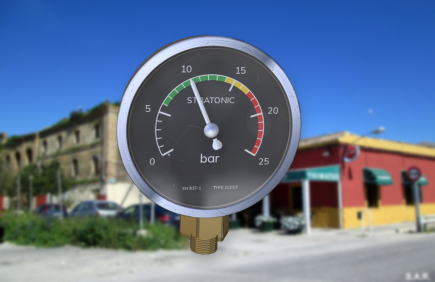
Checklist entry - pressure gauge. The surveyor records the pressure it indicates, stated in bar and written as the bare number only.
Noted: 10
